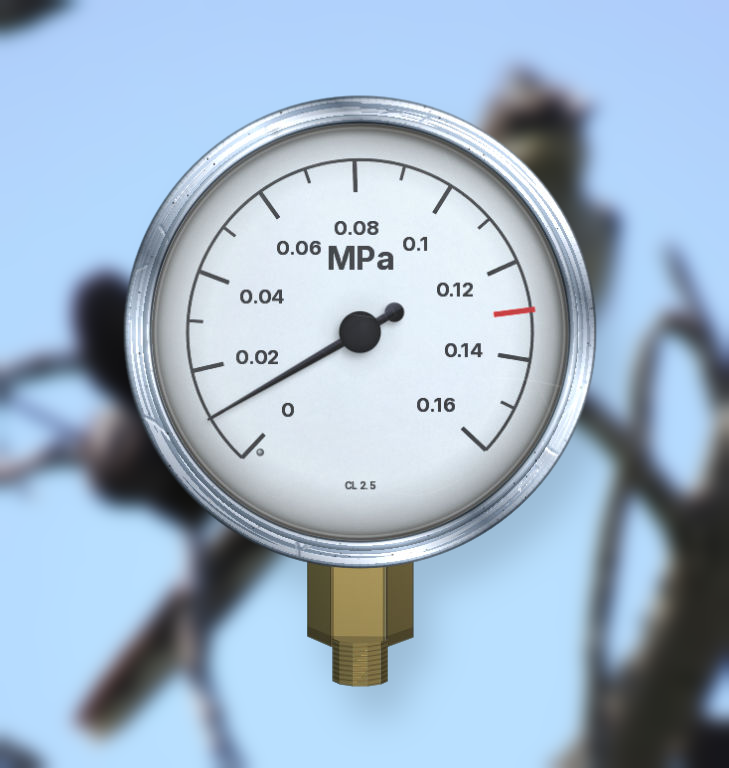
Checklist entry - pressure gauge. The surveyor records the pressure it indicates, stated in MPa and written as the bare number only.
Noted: 0.01
